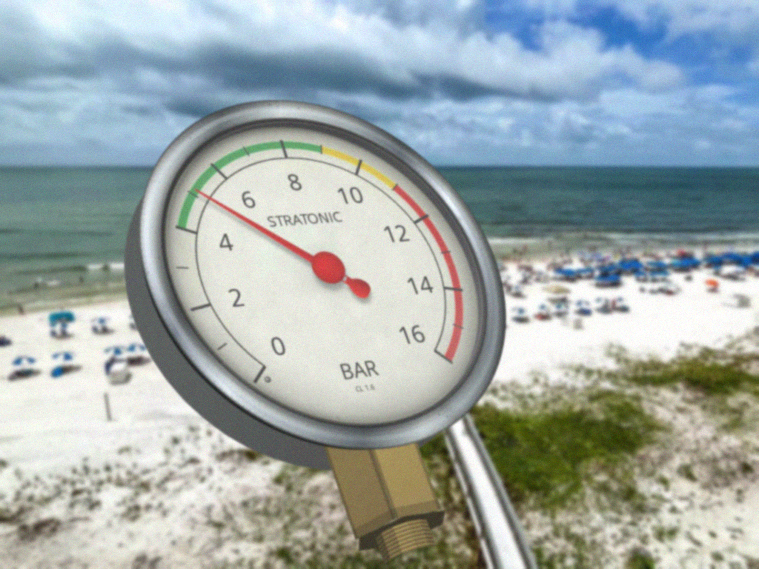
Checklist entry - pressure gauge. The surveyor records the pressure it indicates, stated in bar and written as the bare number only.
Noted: 5
